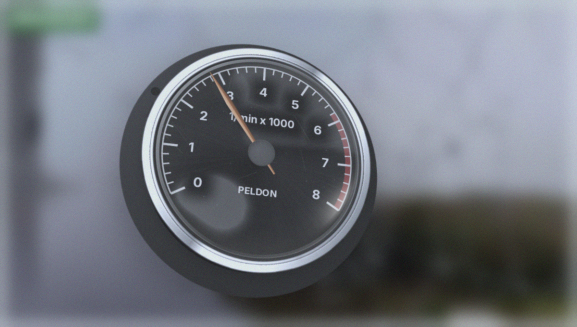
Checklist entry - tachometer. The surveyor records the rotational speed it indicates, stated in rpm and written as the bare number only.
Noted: 2800
